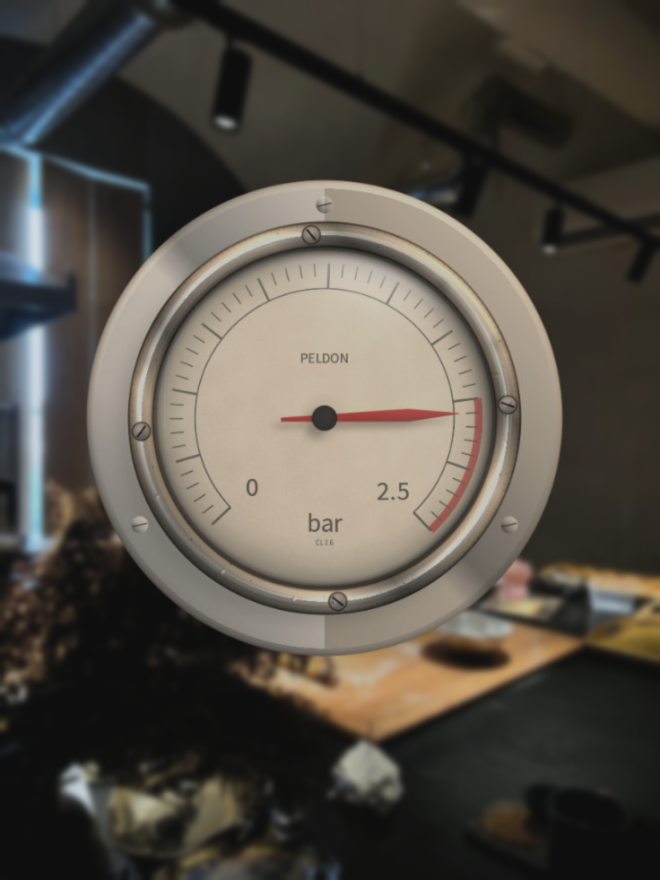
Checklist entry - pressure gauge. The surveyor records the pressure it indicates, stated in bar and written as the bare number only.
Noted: 2.05
